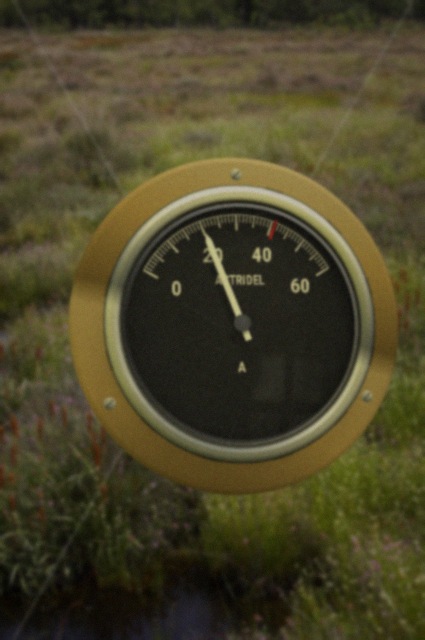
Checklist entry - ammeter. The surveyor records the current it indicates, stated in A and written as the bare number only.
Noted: 20
